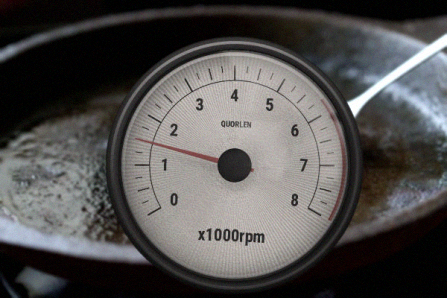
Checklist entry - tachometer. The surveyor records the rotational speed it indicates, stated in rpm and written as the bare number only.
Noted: 1500
